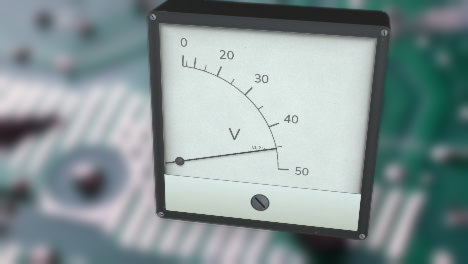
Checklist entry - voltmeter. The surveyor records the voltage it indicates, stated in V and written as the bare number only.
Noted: 45
